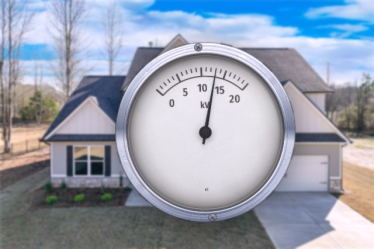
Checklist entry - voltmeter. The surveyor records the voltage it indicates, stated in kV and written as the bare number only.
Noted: 13
